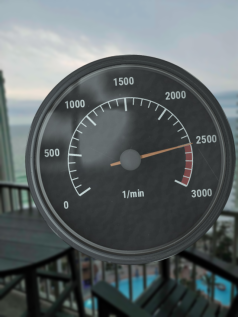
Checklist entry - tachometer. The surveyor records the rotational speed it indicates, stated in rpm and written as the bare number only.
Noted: 2500
